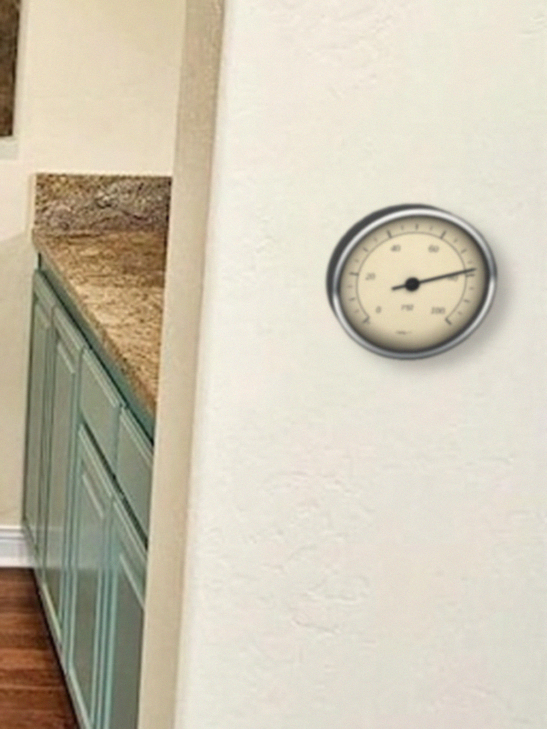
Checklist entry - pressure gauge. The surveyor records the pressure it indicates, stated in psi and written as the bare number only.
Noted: 77.5
